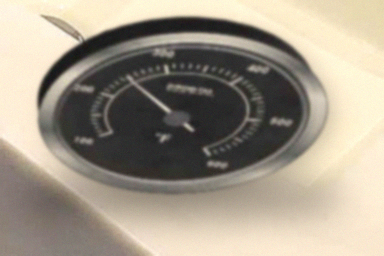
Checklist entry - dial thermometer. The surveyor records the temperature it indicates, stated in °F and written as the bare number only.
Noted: 250
